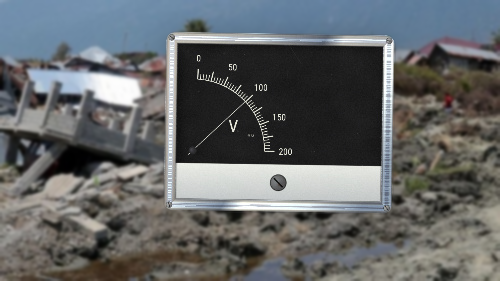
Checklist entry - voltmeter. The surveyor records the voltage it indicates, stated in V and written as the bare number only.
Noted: 100
